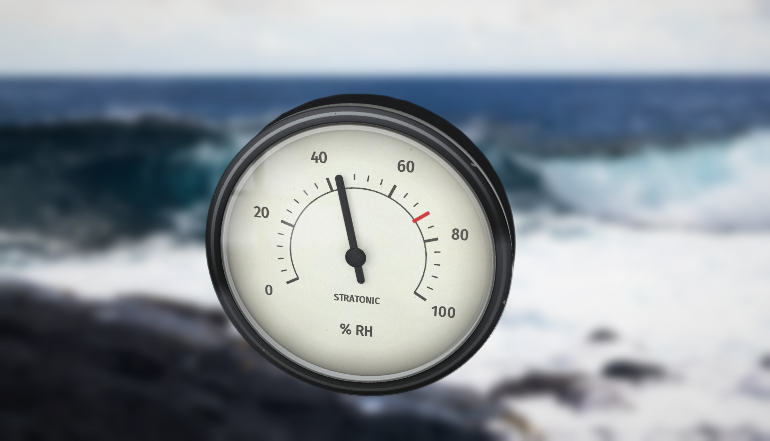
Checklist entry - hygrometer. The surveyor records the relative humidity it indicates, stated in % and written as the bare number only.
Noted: 44
